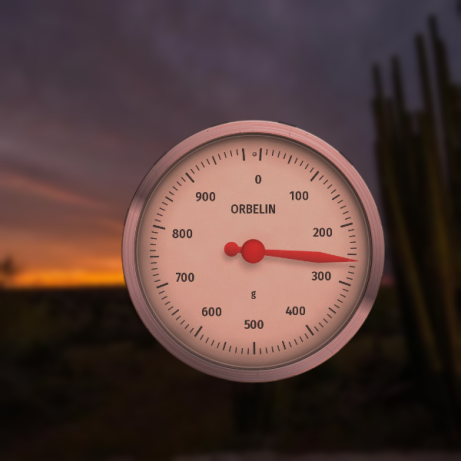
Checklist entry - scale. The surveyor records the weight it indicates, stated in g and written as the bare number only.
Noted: 260
